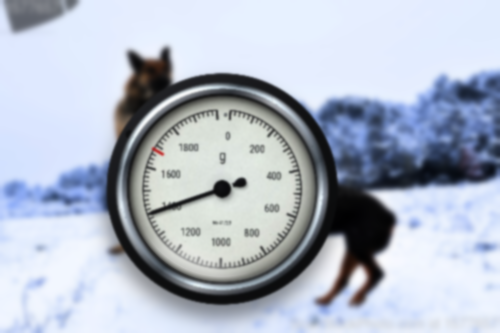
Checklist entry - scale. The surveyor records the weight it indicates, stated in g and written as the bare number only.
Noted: 1400
